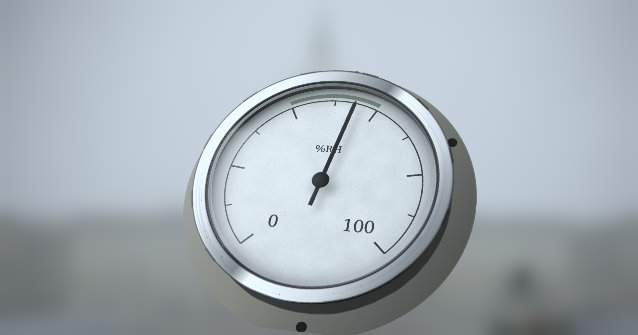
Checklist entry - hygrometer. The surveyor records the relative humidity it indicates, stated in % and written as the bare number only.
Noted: 55
